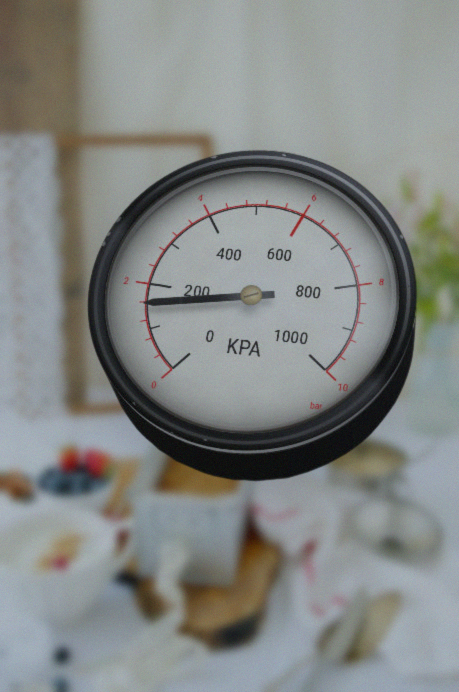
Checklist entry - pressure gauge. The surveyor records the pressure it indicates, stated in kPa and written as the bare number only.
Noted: 150
